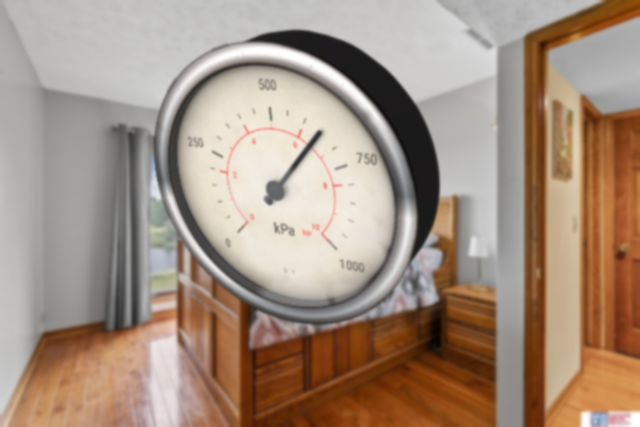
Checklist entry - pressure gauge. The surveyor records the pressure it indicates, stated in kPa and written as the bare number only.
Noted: 650
